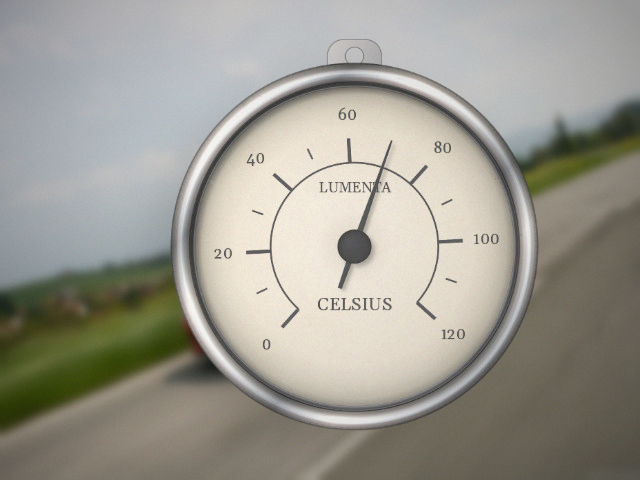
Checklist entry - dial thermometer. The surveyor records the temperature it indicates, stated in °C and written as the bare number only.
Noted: 70
